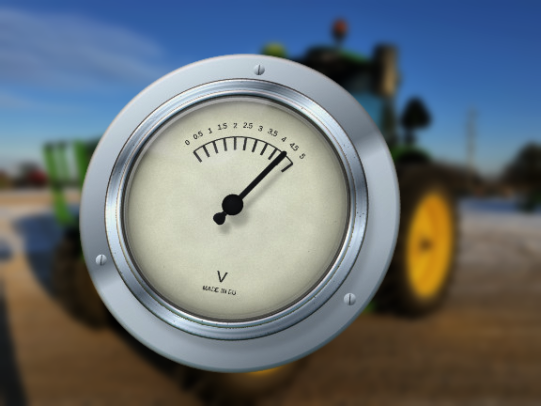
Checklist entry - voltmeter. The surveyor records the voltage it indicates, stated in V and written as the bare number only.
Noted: 4.5
